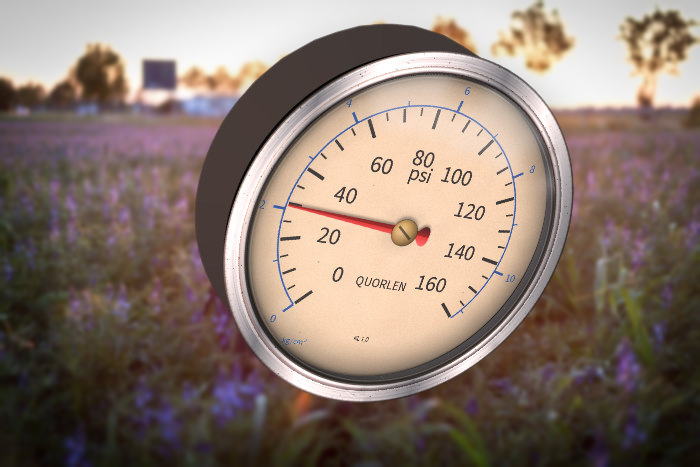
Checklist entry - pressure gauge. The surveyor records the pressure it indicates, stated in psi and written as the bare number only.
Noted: 30
